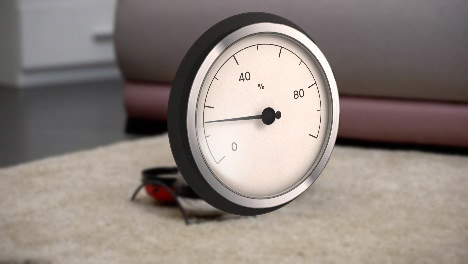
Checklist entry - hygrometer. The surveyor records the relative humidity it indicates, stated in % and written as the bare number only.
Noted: 15
